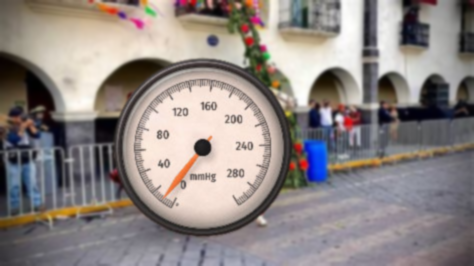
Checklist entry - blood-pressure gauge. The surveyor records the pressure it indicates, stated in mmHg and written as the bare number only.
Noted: 10
